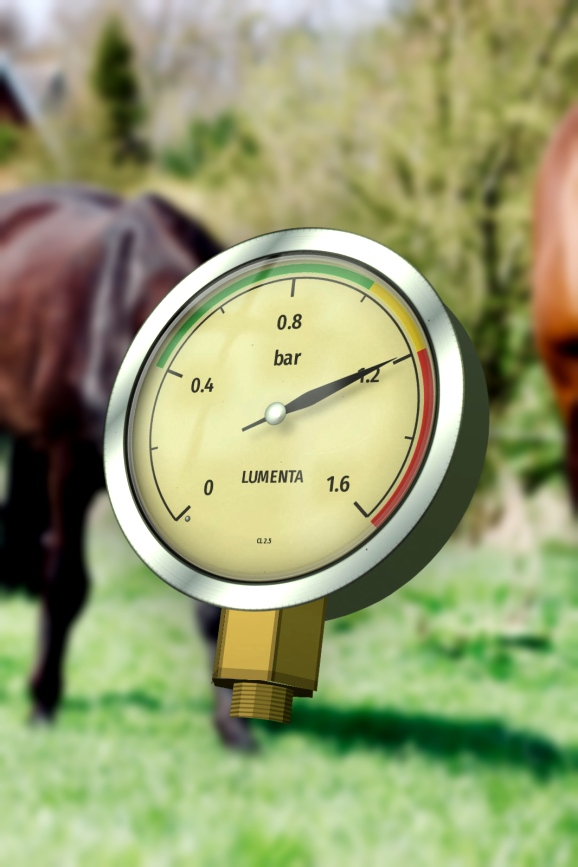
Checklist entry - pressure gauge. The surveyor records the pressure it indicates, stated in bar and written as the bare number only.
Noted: 1.2
